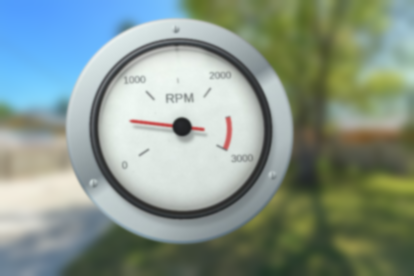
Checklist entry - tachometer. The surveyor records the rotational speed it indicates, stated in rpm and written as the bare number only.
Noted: 500
